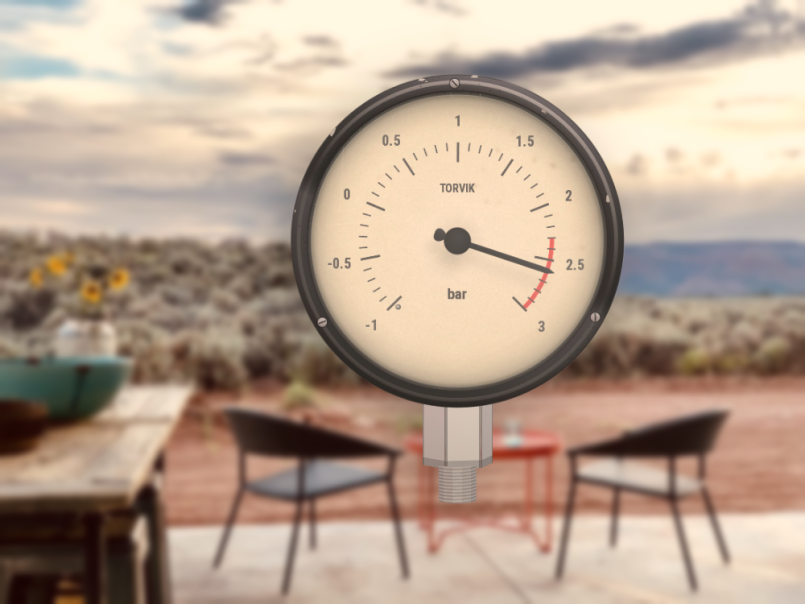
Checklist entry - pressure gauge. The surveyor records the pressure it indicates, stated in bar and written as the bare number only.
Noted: 2.6
